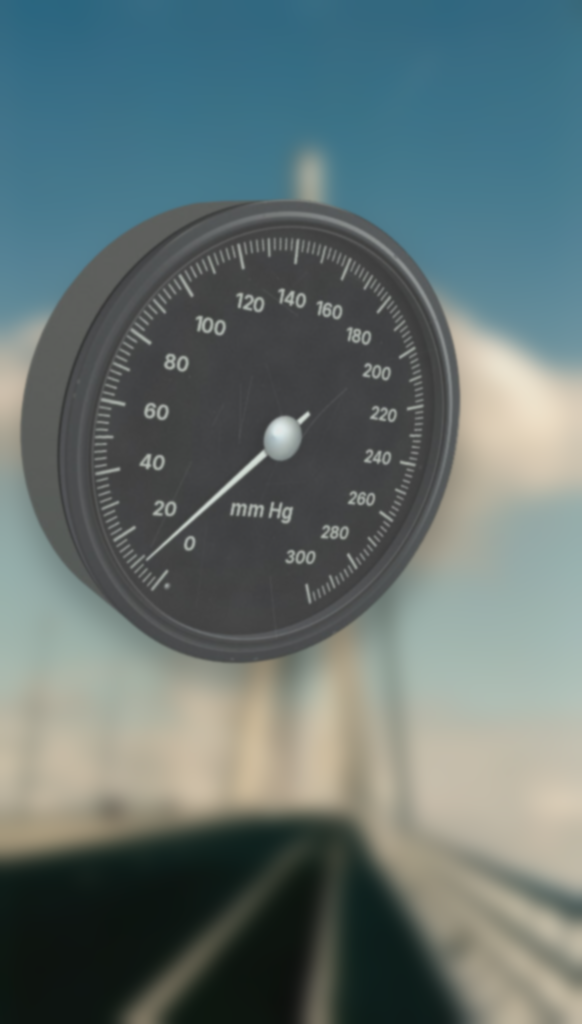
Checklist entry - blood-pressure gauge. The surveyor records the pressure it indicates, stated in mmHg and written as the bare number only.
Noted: 10
